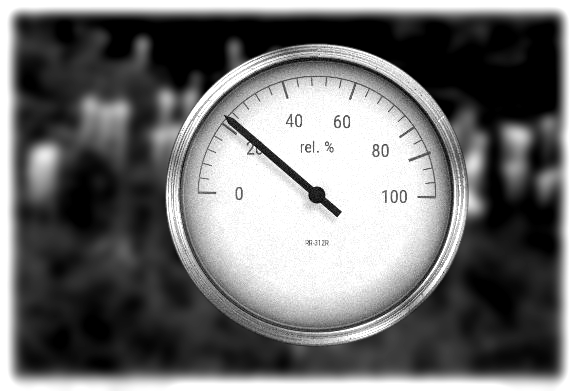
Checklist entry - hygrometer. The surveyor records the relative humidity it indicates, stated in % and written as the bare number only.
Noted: 22
